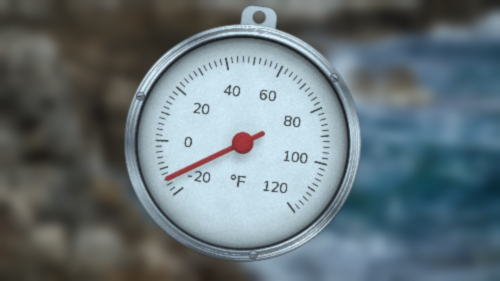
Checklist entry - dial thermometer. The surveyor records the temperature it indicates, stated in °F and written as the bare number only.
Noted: -14
